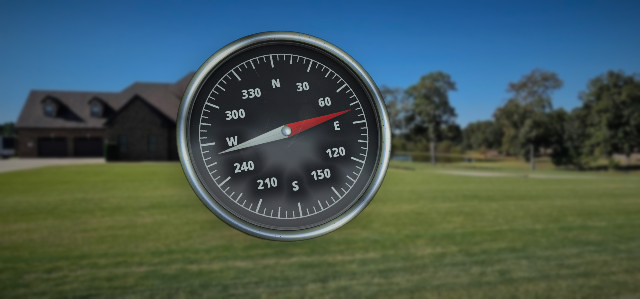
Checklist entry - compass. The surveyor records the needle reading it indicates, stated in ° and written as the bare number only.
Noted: 80
